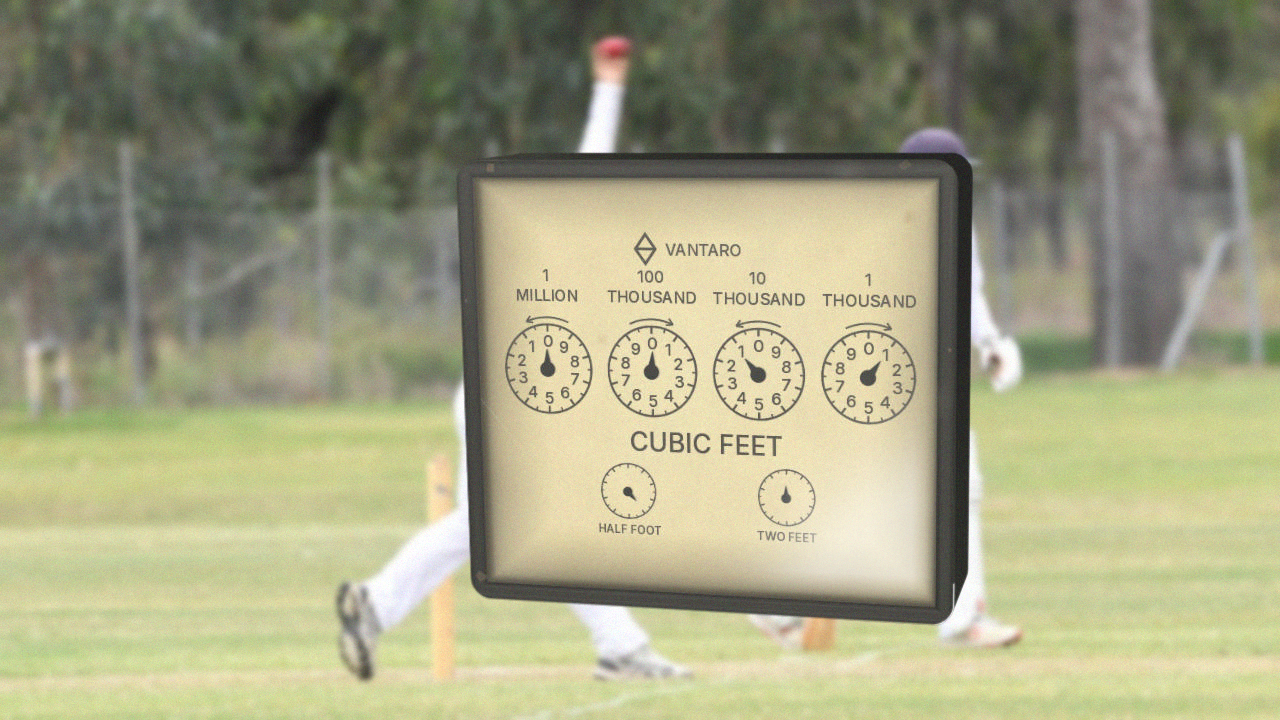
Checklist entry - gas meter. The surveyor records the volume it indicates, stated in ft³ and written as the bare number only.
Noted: 1100
